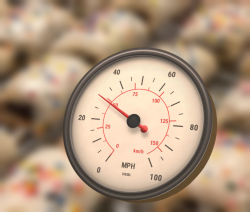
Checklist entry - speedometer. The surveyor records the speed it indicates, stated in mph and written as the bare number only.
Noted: 30
